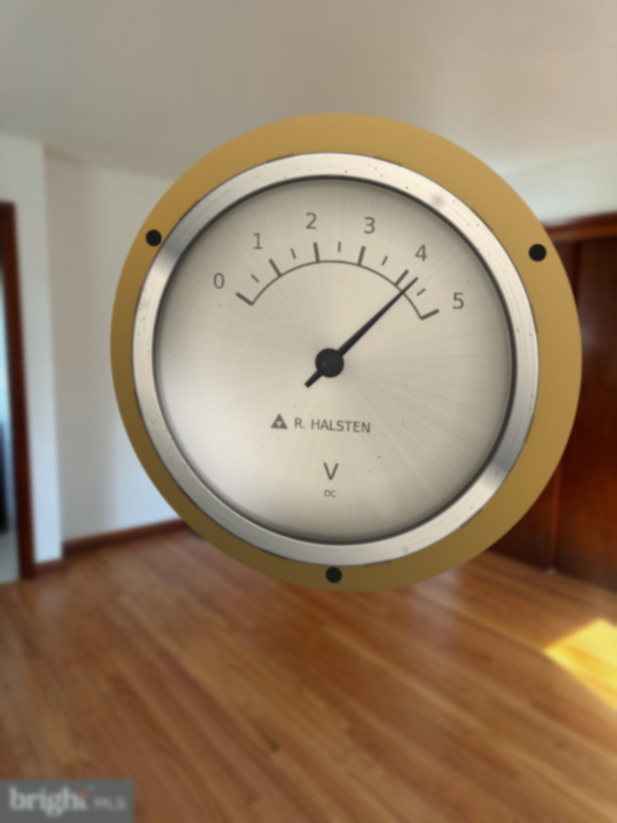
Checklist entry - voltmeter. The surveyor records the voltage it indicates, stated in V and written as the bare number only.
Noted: 4.25
